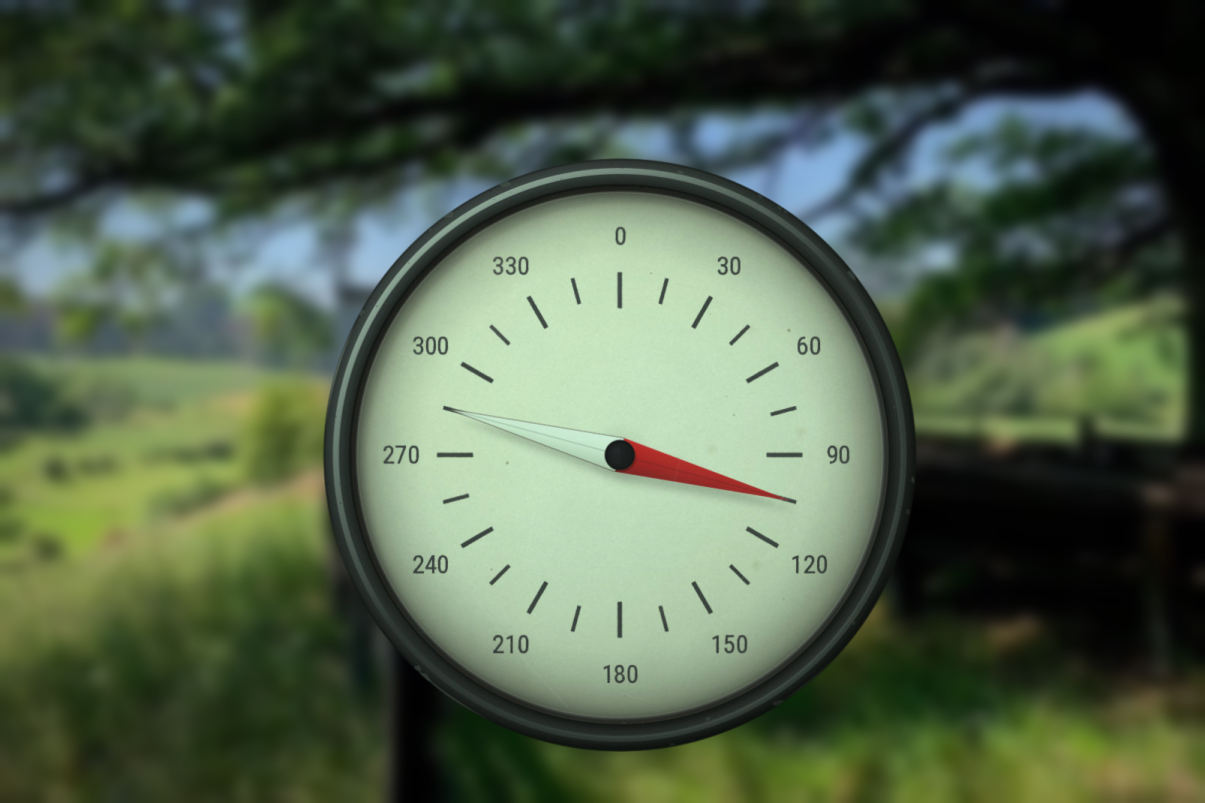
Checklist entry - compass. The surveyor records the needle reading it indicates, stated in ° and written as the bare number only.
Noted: 105
